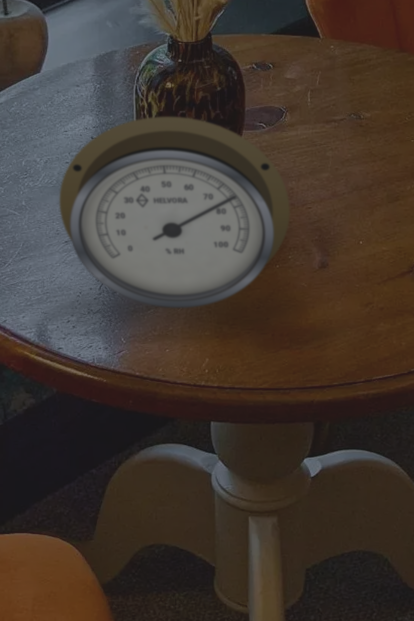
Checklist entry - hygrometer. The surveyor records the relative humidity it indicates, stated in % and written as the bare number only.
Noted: 75
